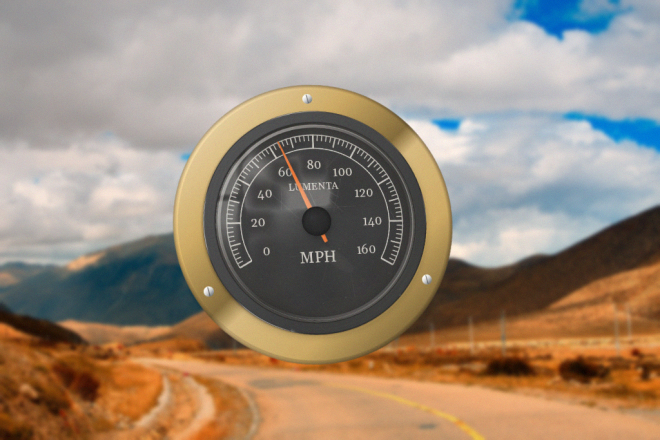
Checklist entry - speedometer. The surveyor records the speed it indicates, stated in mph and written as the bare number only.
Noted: 64
